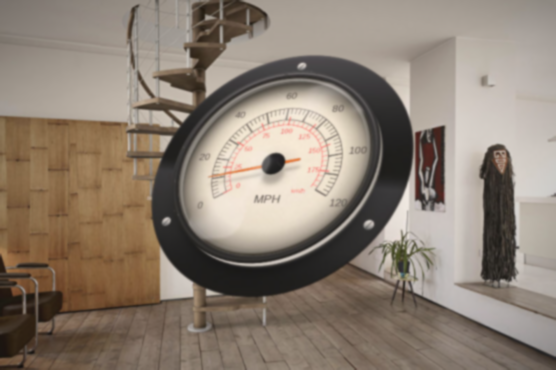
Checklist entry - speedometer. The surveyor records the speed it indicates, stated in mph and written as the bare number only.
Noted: 10
